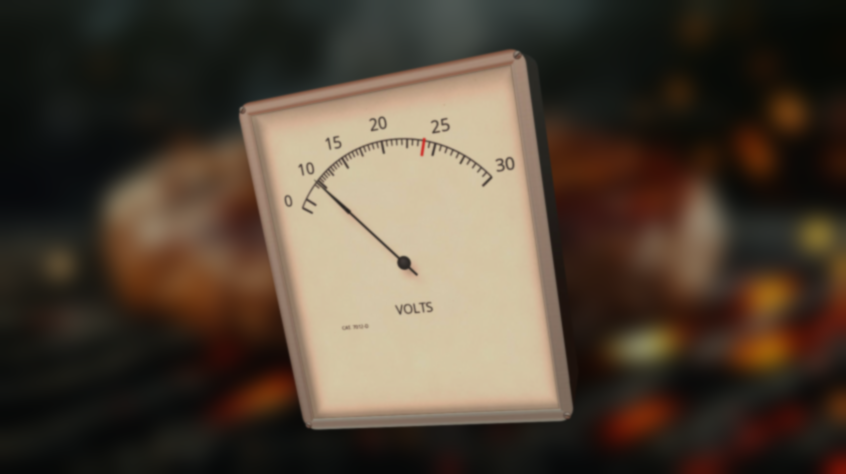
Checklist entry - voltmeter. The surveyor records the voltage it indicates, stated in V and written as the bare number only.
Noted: 10
